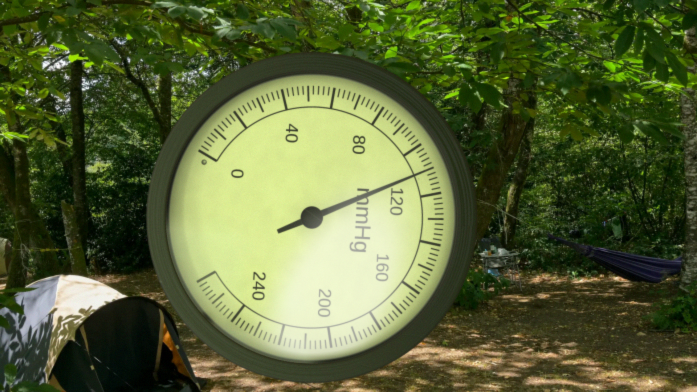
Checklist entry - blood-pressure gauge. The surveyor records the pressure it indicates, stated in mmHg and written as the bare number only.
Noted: 110
